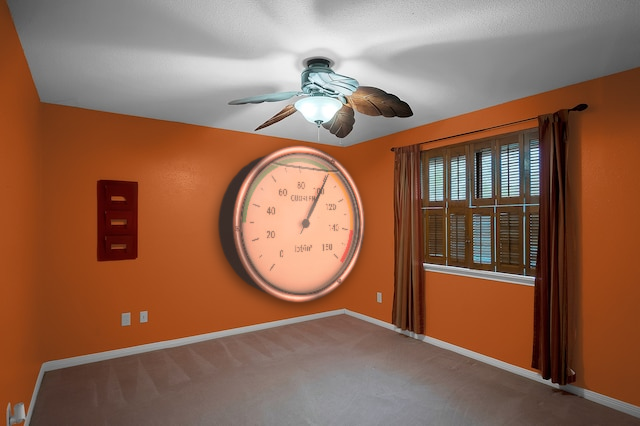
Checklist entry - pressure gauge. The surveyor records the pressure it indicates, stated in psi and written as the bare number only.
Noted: 100
